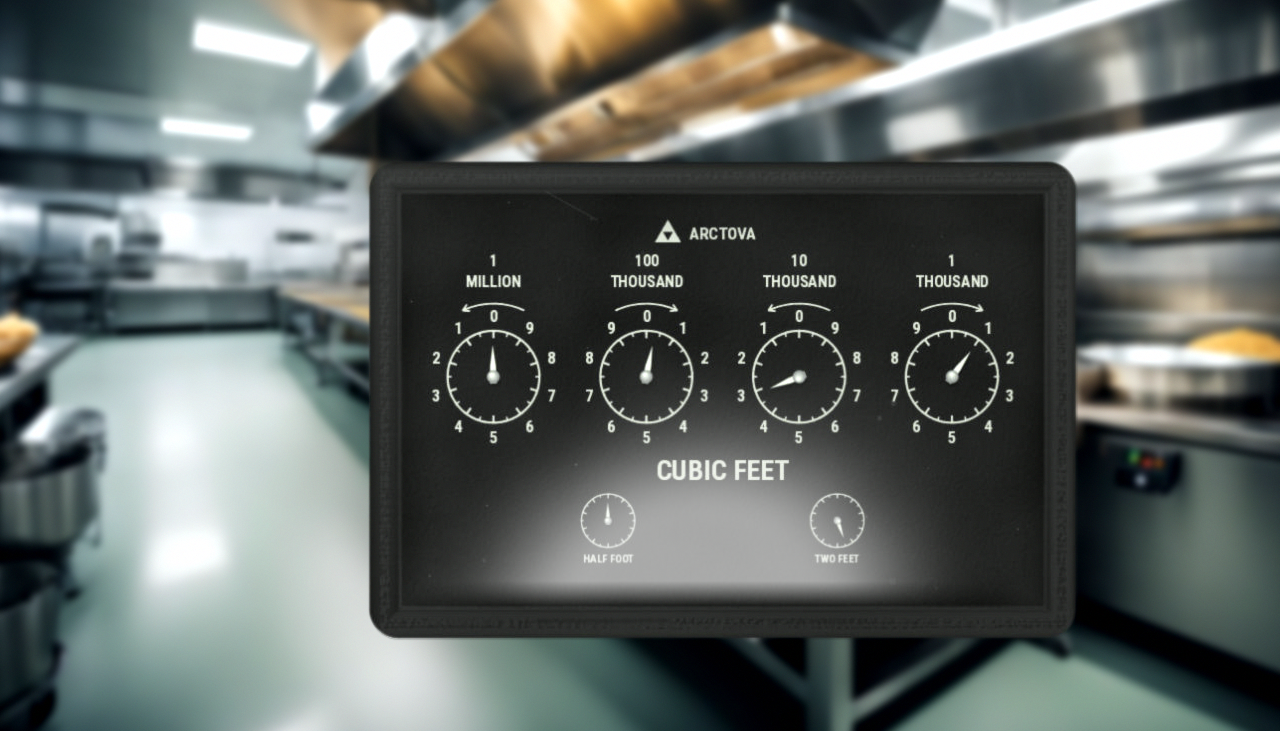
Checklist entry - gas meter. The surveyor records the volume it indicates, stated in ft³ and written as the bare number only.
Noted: 3100
